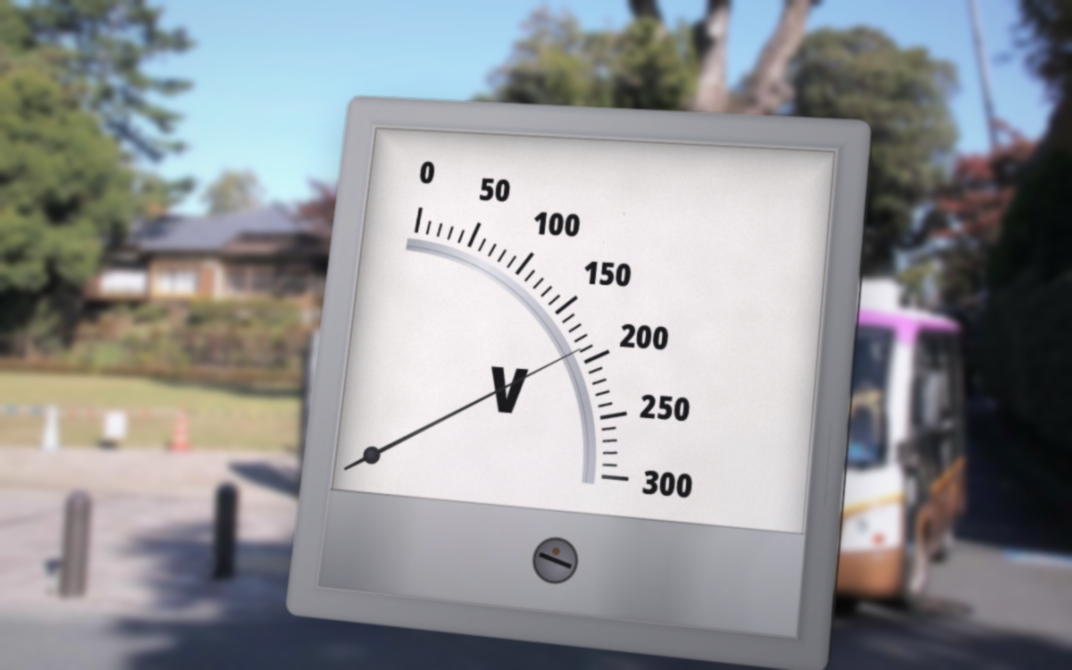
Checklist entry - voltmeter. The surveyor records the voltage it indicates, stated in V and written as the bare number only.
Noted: 190
